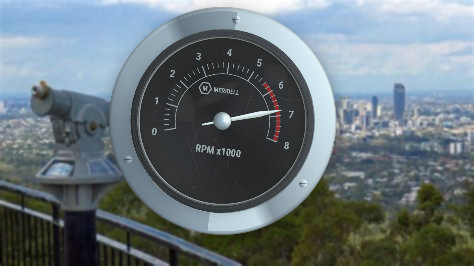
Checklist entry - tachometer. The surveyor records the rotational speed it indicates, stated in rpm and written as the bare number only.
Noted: 6800
